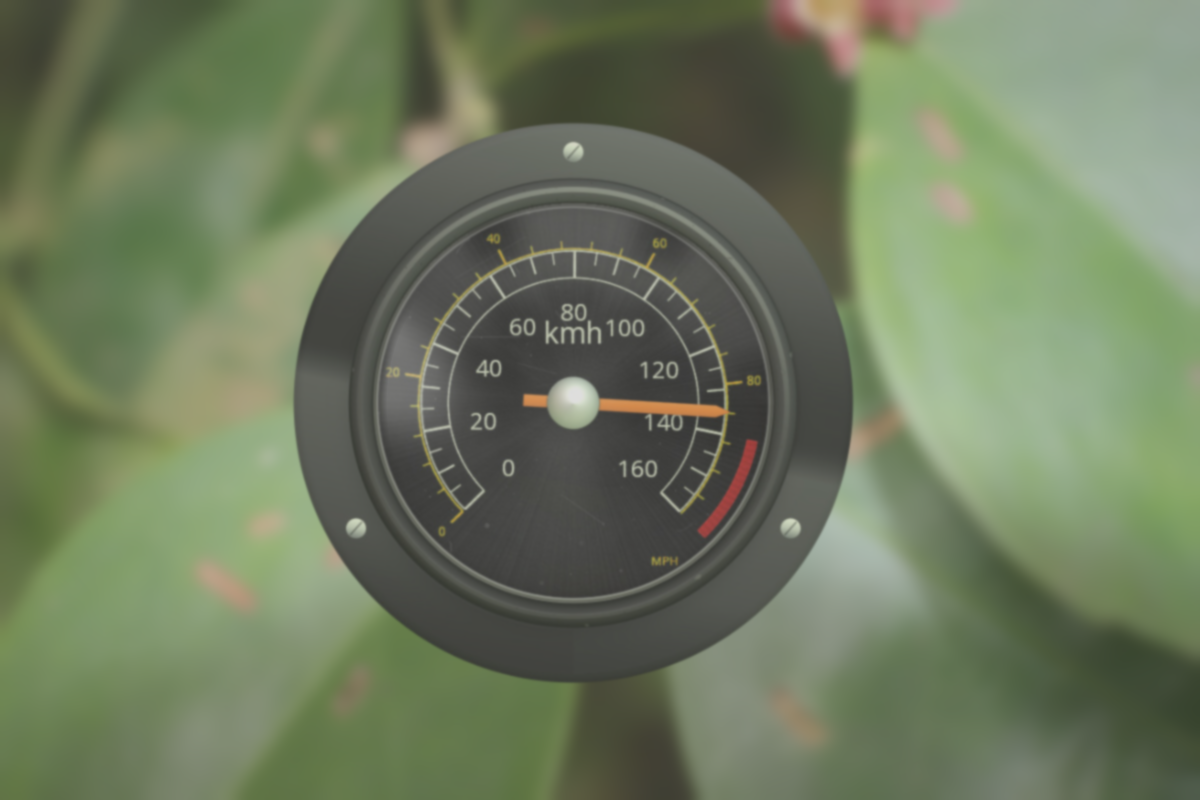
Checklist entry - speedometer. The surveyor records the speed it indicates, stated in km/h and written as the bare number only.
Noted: 135
